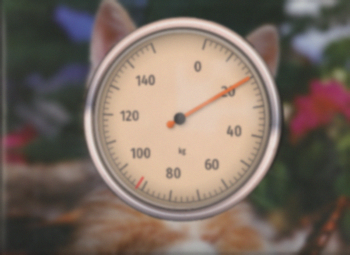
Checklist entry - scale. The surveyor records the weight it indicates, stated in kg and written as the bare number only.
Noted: 20
